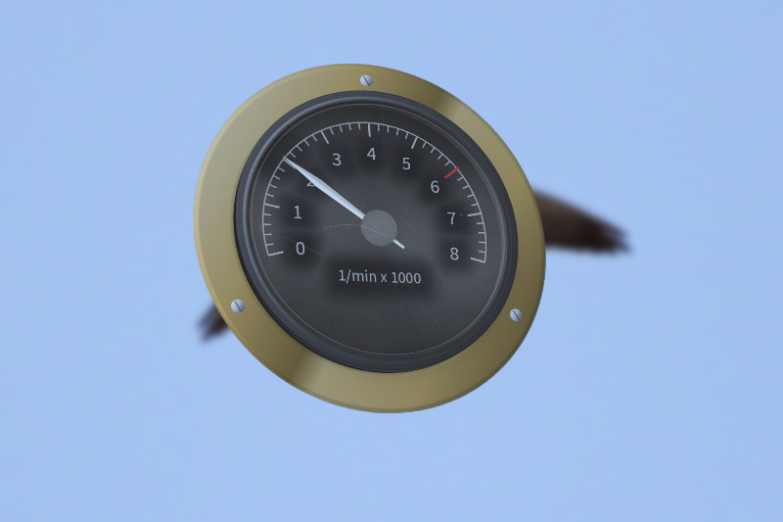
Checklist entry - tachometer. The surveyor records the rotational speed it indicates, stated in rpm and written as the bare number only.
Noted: 2000
